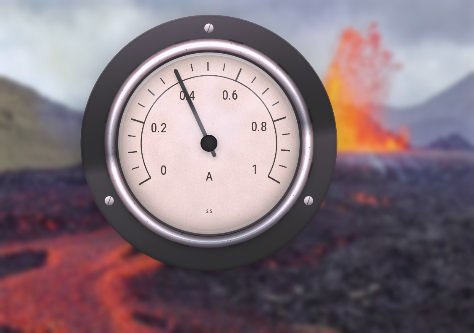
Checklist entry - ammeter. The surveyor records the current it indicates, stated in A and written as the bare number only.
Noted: 0.4
